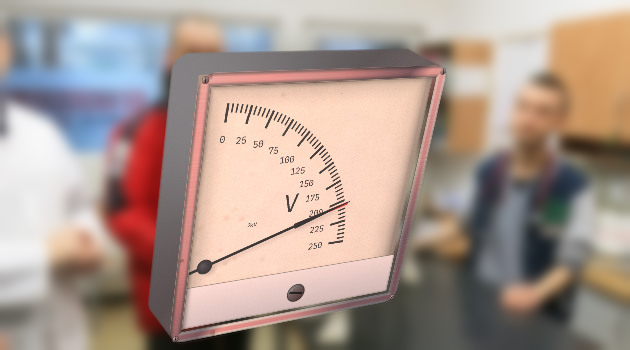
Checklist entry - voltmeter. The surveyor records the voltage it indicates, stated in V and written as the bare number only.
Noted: 200
